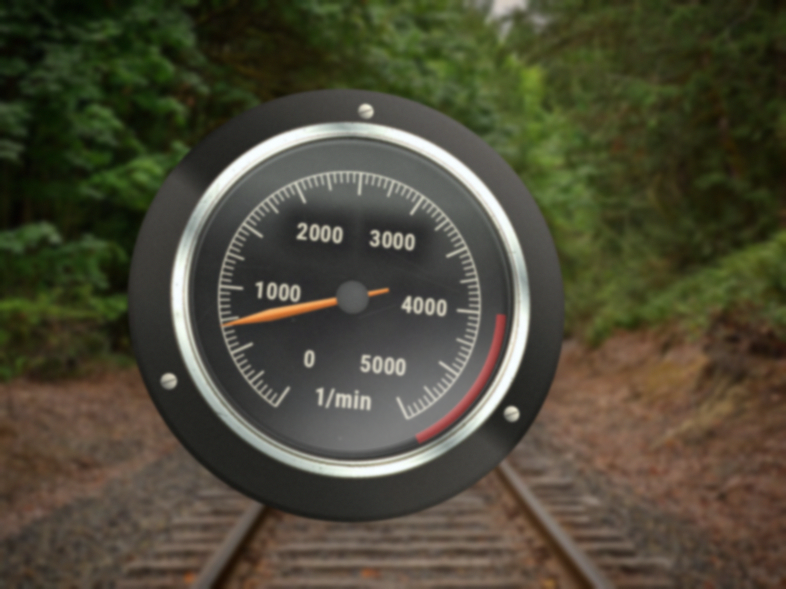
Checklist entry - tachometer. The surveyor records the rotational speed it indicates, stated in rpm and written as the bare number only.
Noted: 700
